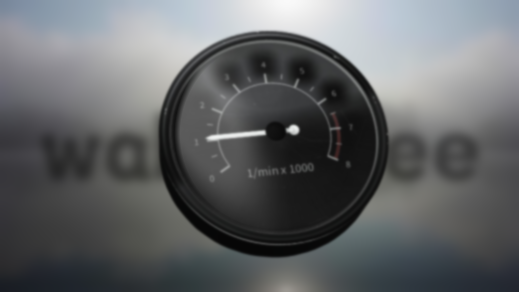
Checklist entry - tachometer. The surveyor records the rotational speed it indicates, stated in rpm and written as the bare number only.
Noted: 1000
